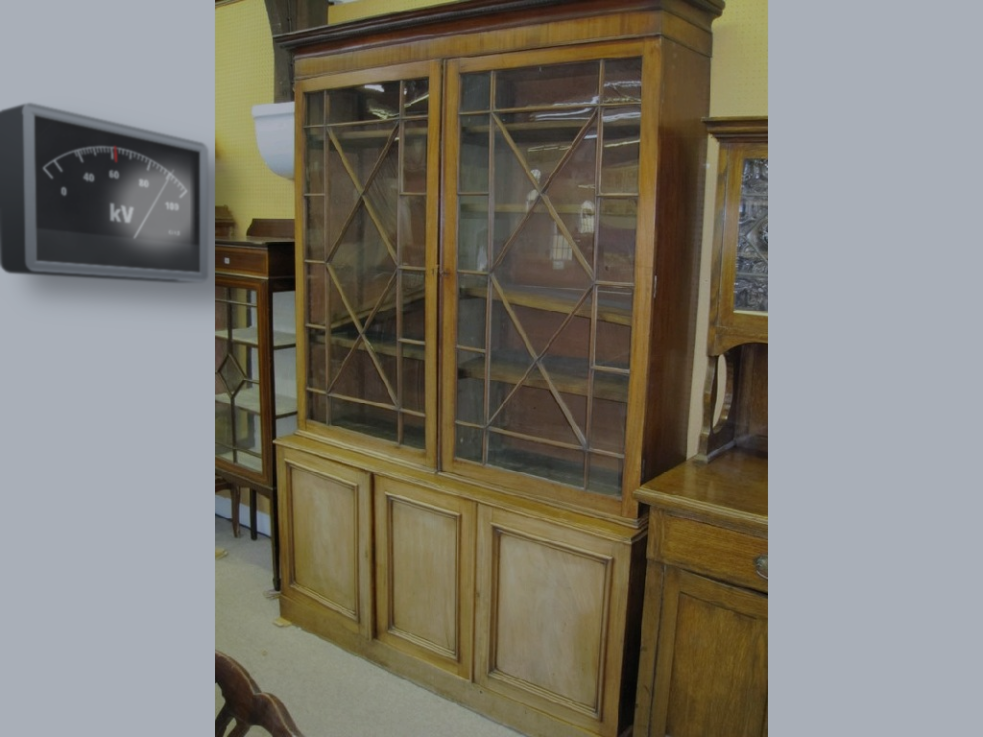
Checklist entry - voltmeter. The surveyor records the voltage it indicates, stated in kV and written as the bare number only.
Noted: 90
